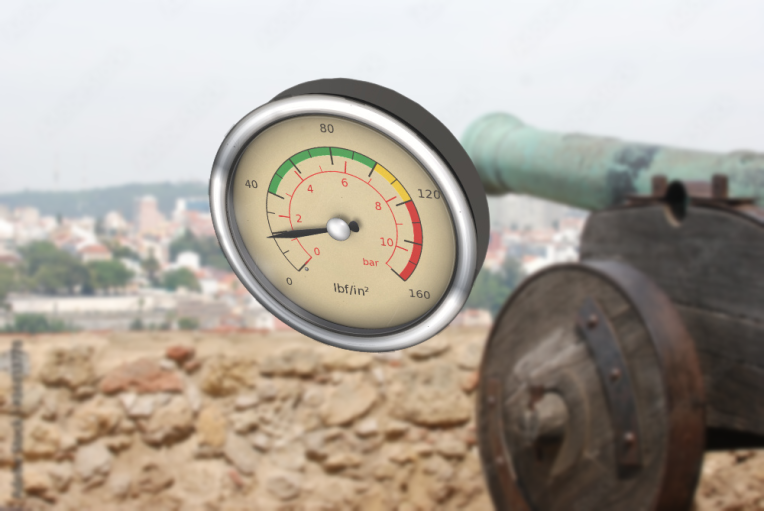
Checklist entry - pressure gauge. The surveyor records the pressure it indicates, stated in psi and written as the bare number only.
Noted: 20
